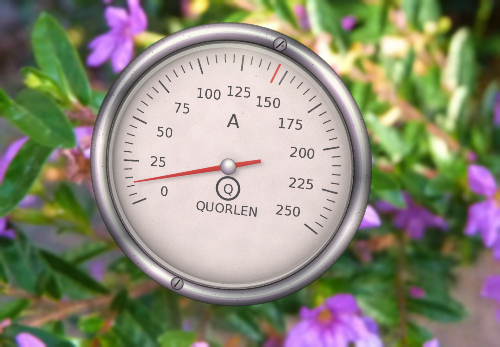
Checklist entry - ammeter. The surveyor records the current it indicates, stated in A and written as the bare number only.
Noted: 12.5
